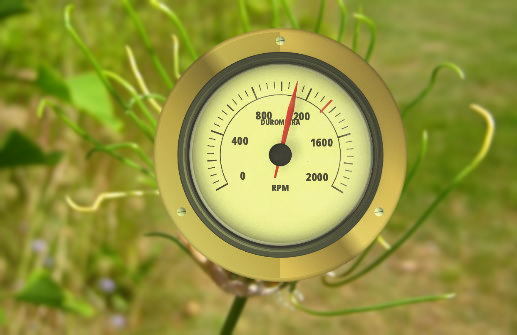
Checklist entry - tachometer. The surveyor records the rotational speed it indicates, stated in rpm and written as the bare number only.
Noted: 1100
